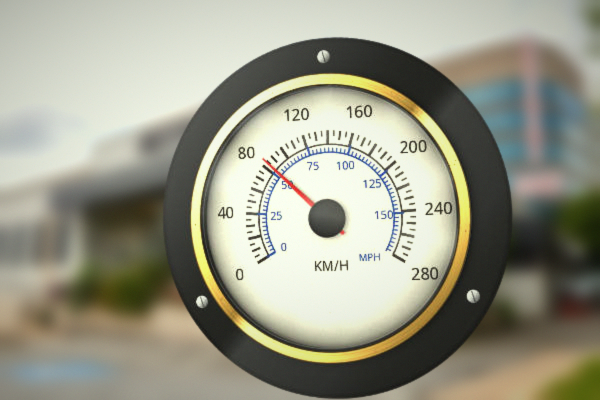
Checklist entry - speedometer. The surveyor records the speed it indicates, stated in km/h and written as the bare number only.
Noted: 85
